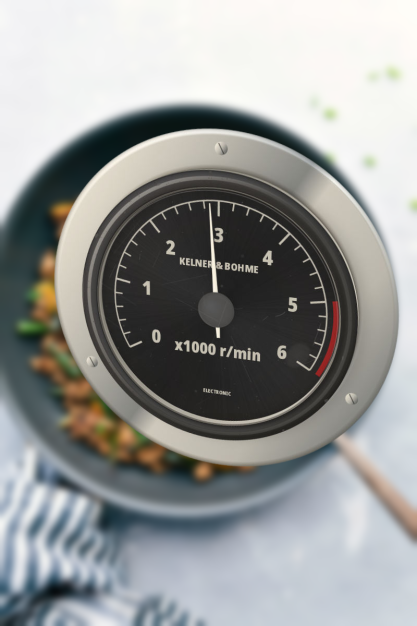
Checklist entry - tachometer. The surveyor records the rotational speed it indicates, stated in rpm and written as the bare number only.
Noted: 2900
